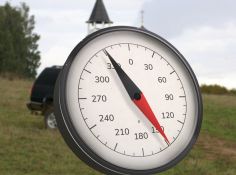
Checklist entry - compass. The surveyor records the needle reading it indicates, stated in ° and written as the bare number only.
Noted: 150
